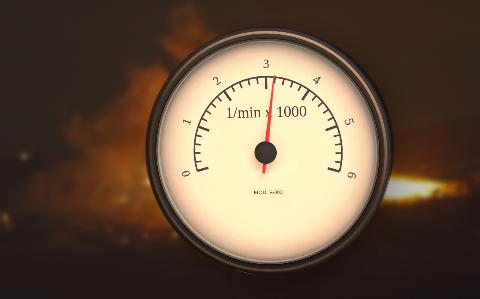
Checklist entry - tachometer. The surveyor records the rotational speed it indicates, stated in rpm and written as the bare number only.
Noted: 3200
